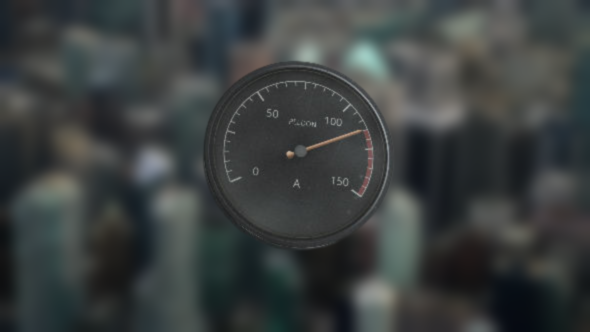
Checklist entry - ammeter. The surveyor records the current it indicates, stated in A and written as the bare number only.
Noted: 115
